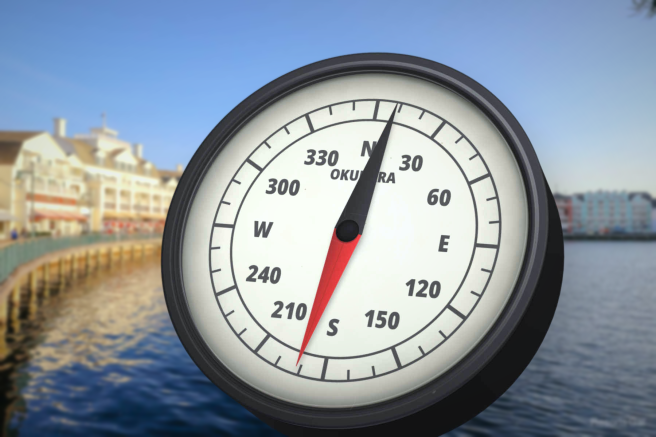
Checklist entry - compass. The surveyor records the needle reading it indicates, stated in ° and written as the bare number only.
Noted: 190
